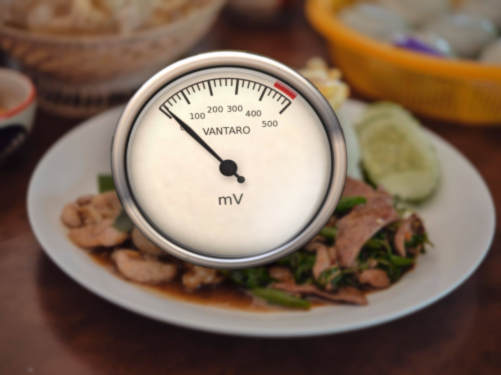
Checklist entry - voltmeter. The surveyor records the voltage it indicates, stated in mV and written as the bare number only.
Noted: 20
